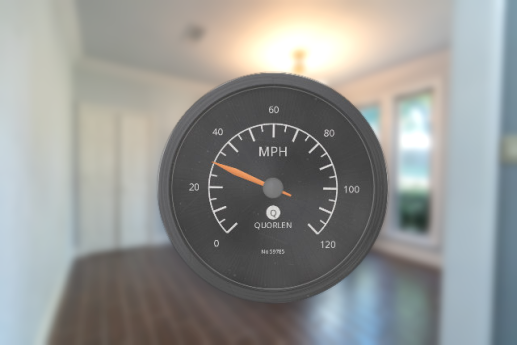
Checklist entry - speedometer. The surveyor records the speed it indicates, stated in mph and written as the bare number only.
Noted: 30
